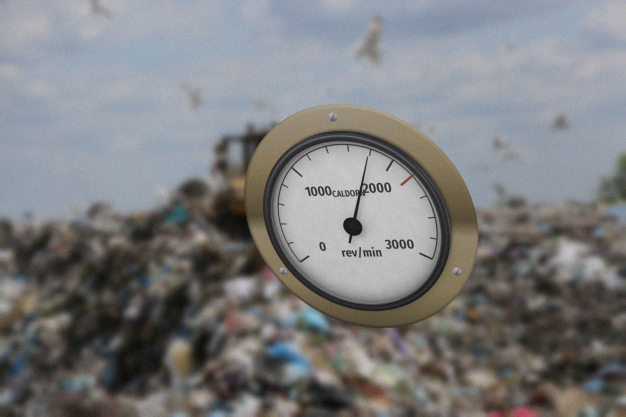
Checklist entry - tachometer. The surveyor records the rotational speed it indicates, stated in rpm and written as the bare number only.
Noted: 1800
